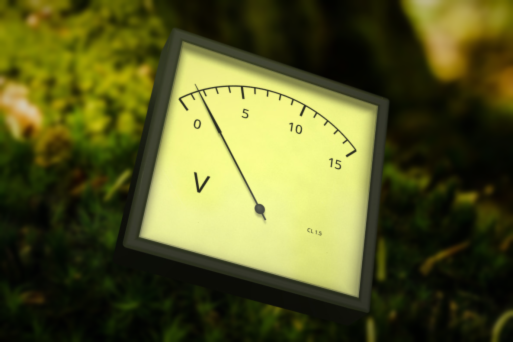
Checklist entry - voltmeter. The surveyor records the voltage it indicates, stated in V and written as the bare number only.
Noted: 1.5
